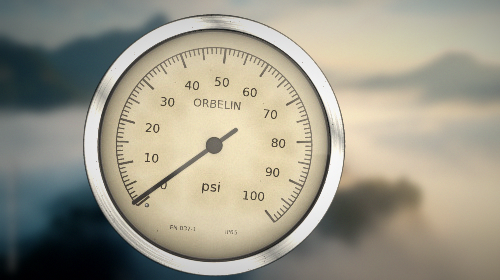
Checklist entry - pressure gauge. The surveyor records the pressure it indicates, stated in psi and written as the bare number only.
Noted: 1
